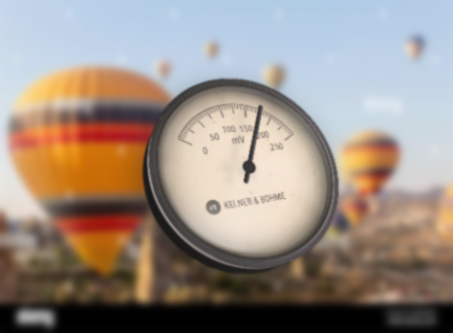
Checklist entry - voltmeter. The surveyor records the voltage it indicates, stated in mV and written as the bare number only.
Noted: 175
